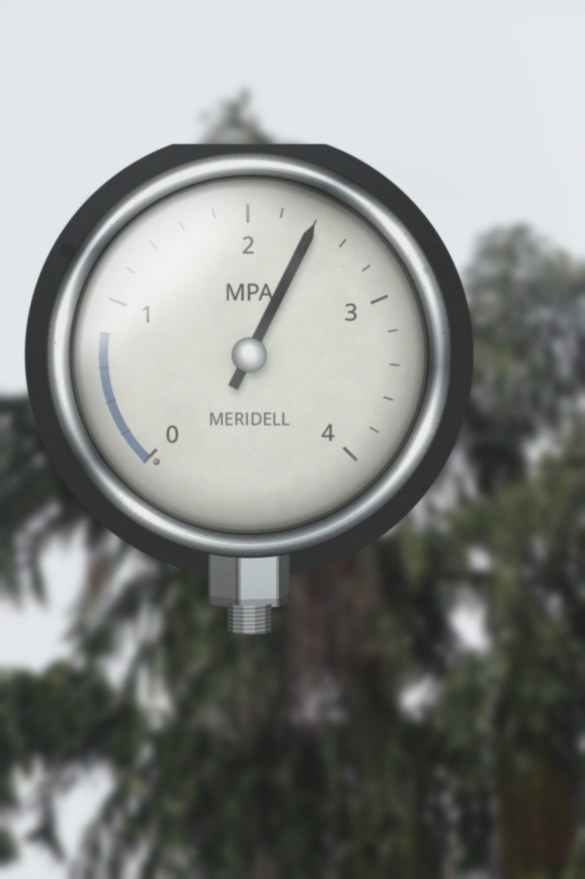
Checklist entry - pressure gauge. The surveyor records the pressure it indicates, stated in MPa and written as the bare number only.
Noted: 2.4
